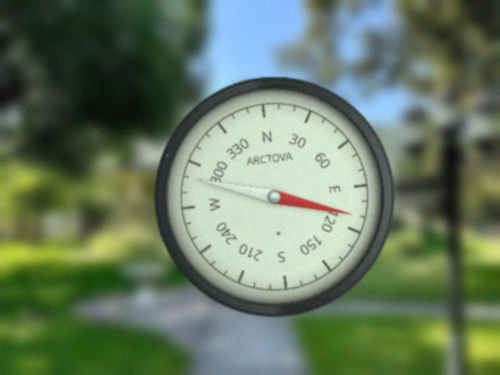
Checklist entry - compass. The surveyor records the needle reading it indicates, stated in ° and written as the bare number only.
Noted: 110
